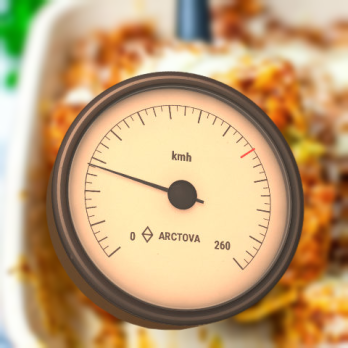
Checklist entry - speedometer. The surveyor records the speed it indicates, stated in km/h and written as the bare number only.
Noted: 55
